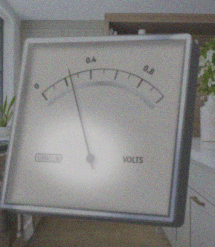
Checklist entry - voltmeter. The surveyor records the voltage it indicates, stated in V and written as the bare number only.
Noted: 0.25
